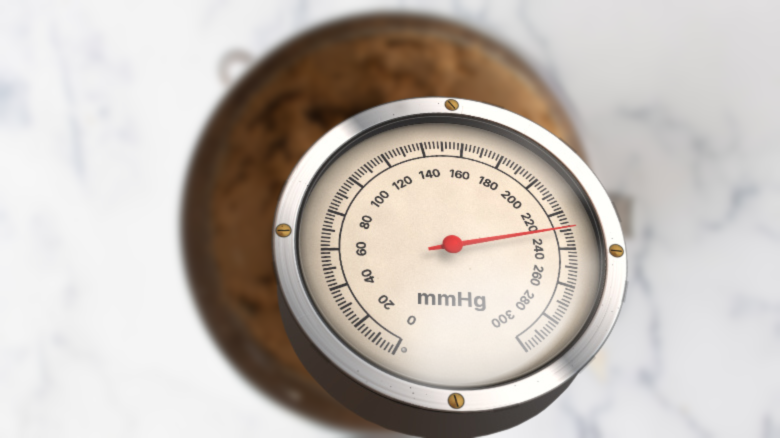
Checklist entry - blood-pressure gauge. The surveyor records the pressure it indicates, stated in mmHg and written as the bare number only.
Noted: 230
